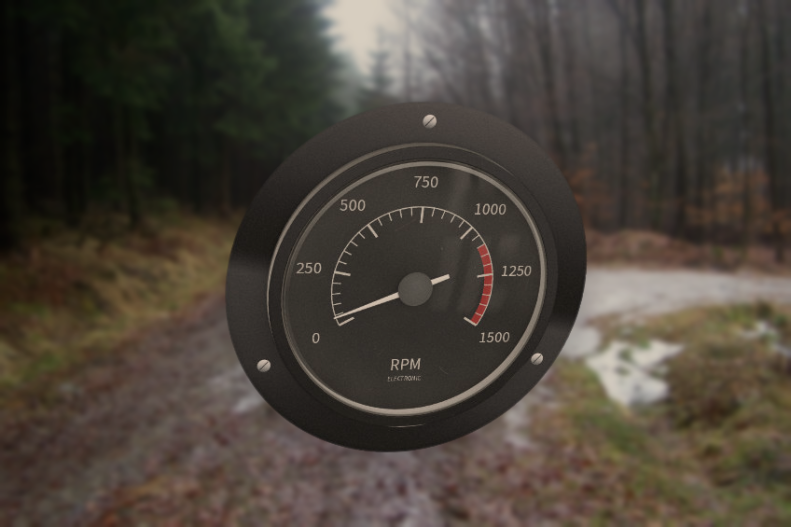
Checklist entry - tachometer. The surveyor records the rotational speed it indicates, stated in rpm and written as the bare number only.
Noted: 50
